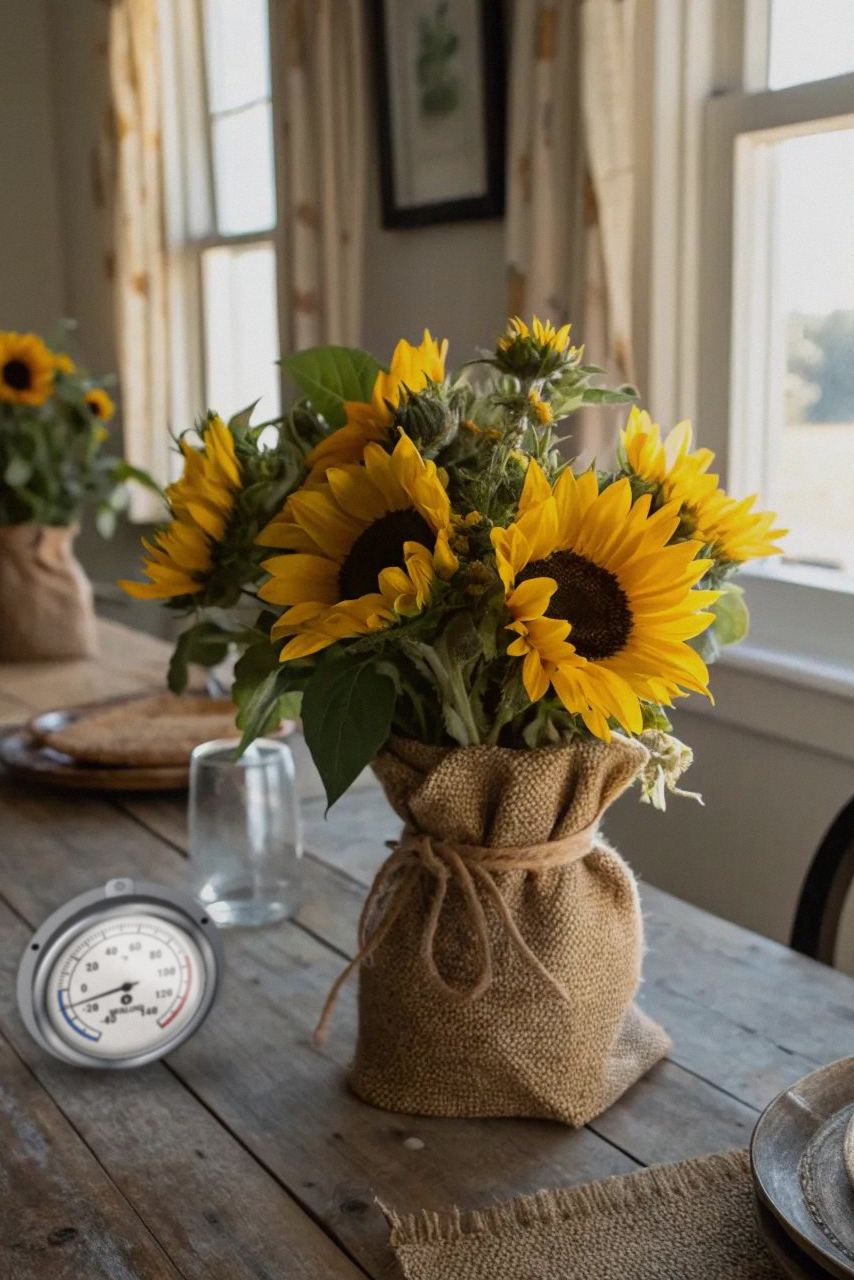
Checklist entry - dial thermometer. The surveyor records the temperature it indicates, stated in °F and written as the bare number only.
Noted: -10
